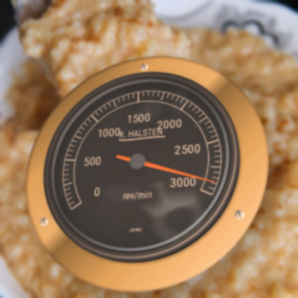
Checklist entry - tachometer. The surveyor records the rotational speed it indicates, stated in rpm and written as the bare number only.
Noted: 2900
